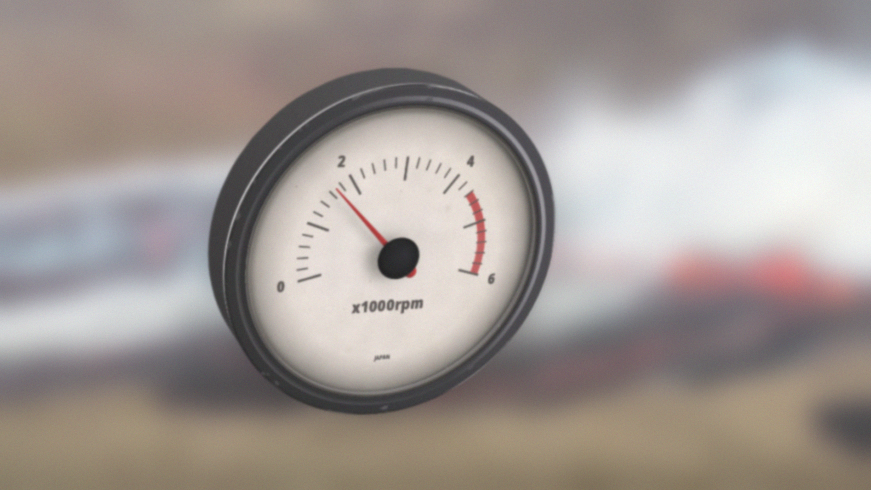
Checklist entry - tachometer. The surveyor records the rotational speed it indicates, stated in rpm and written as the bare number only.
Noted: 1700
